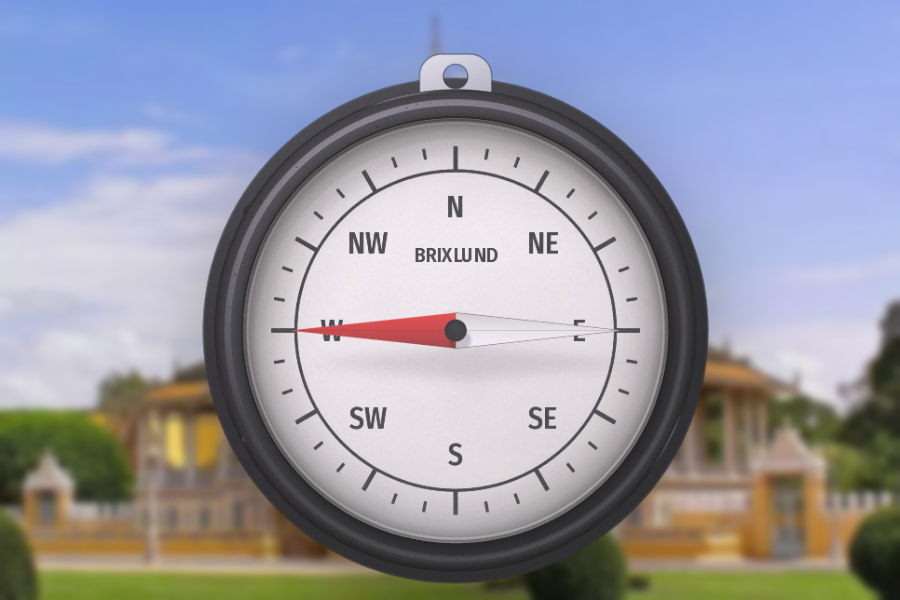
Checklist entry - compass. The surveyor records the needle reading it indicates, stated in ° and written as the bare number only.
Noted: 270
